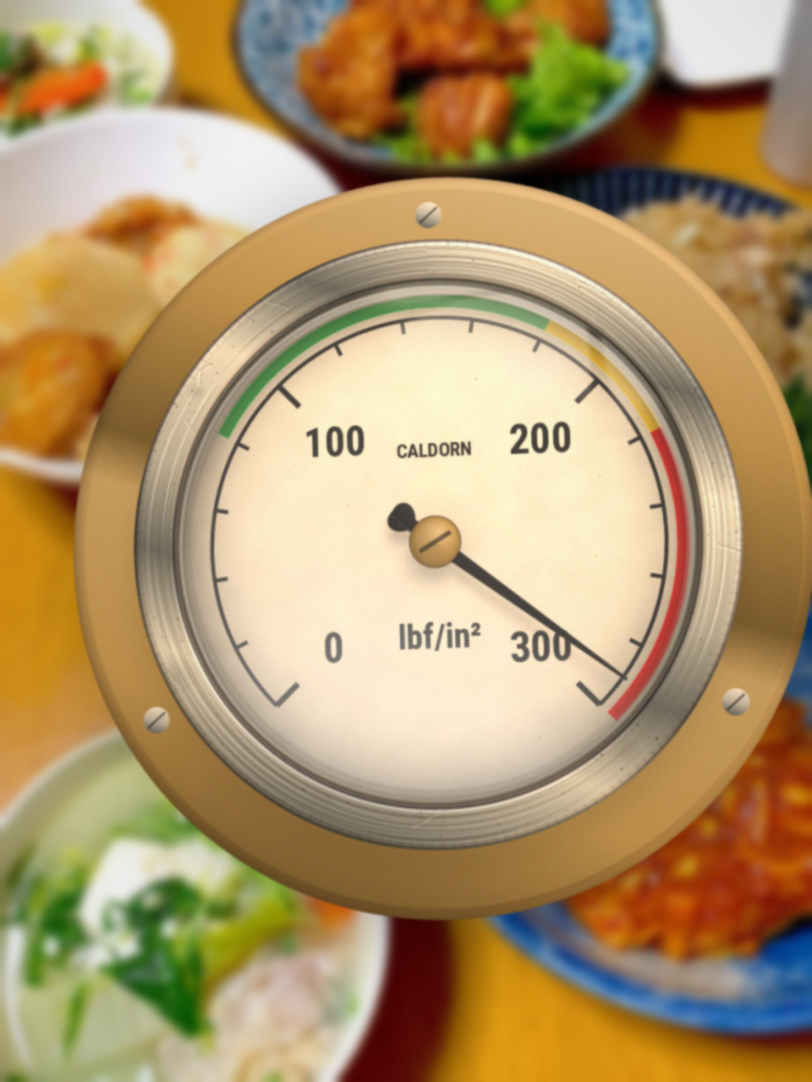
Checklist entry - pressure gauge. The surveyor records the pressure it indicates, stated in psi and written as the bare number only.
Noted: 290
